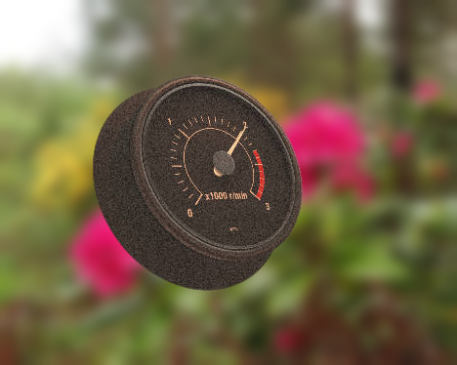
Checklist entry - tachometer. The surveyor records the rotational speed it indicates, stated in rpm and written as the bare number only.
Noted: 2000
